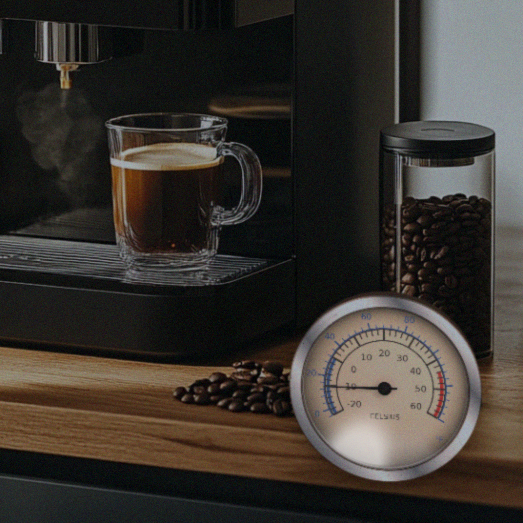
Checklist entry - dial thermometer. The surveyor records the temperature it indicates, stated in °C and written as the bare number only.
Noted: -10
